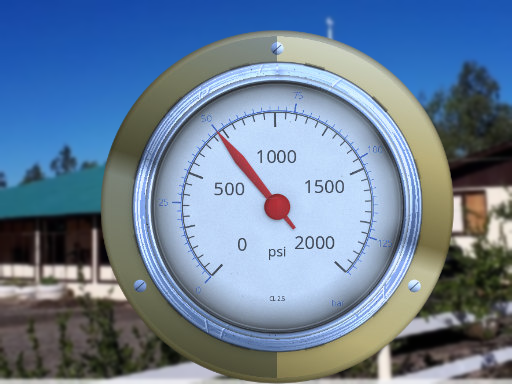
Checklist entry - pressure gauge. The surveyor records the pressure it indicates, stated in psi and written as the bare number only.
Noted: 725
